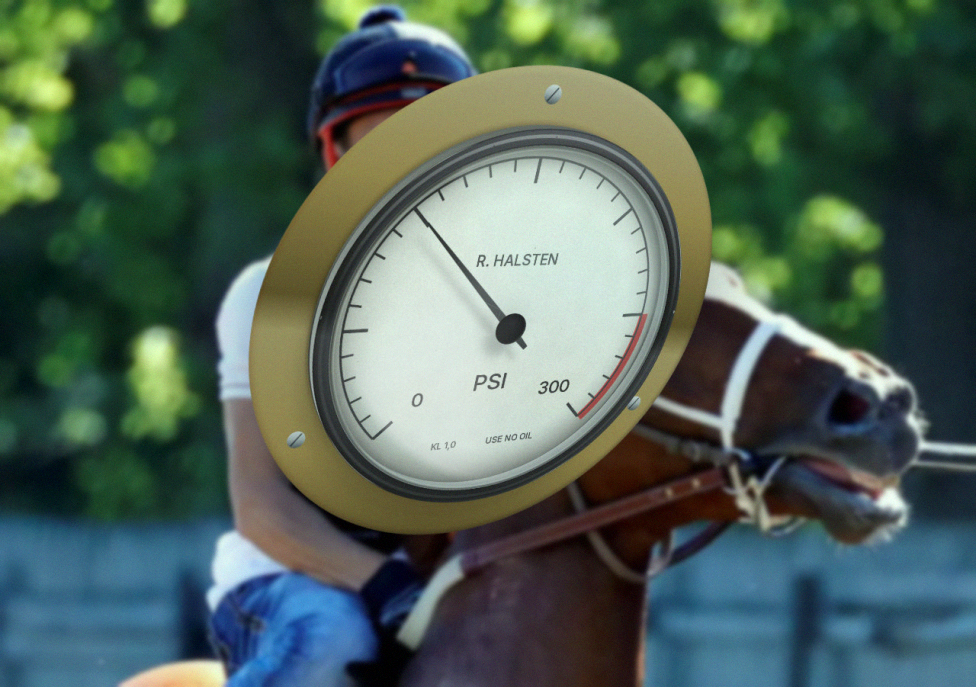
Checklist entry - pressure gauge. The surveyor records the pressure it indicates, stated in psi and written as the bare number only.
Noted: 100
